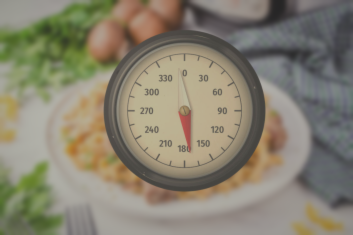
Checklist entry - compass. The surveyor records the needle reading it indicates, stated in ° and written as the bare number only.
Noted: 172.5
